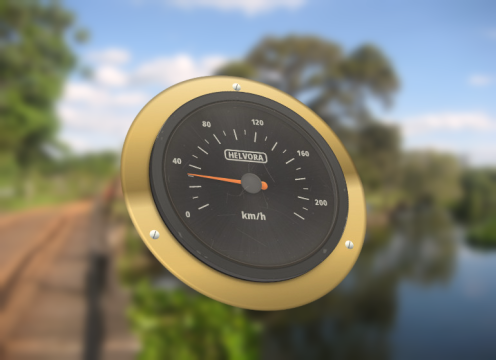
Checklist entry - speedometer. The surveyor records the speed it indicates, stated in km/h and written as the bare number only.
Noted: 30
